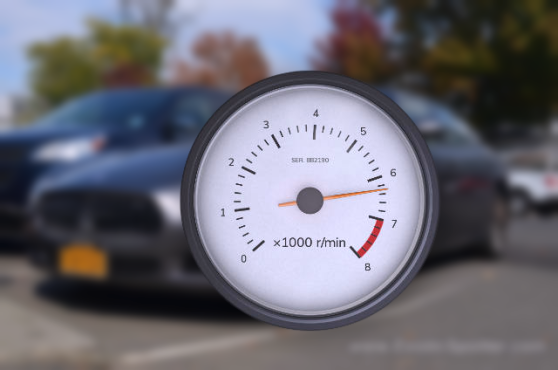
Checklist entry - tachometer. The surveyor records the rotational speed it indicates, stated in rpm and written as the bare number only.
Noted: 6300
